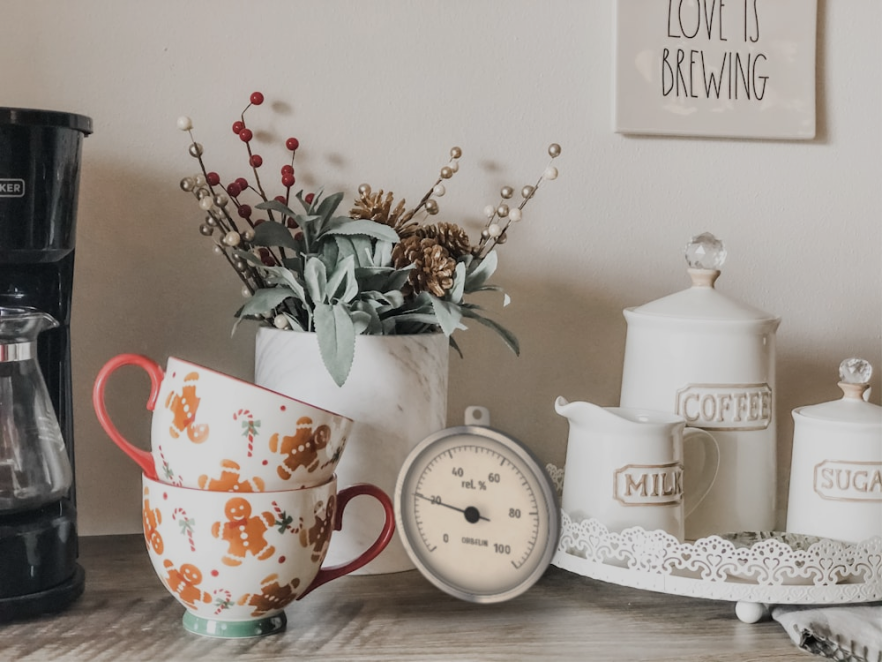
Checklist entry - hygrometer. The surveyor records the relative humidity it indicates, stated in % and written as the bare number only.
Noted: 20
